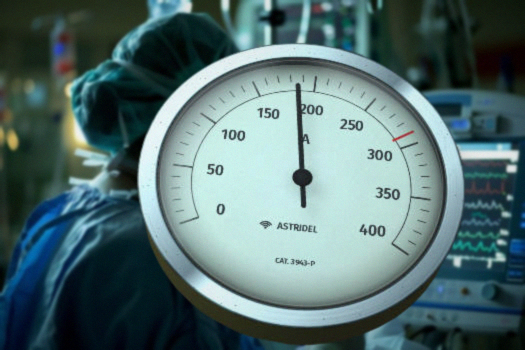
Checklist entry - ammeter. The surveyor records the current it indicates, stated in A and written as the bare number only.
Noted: 185
